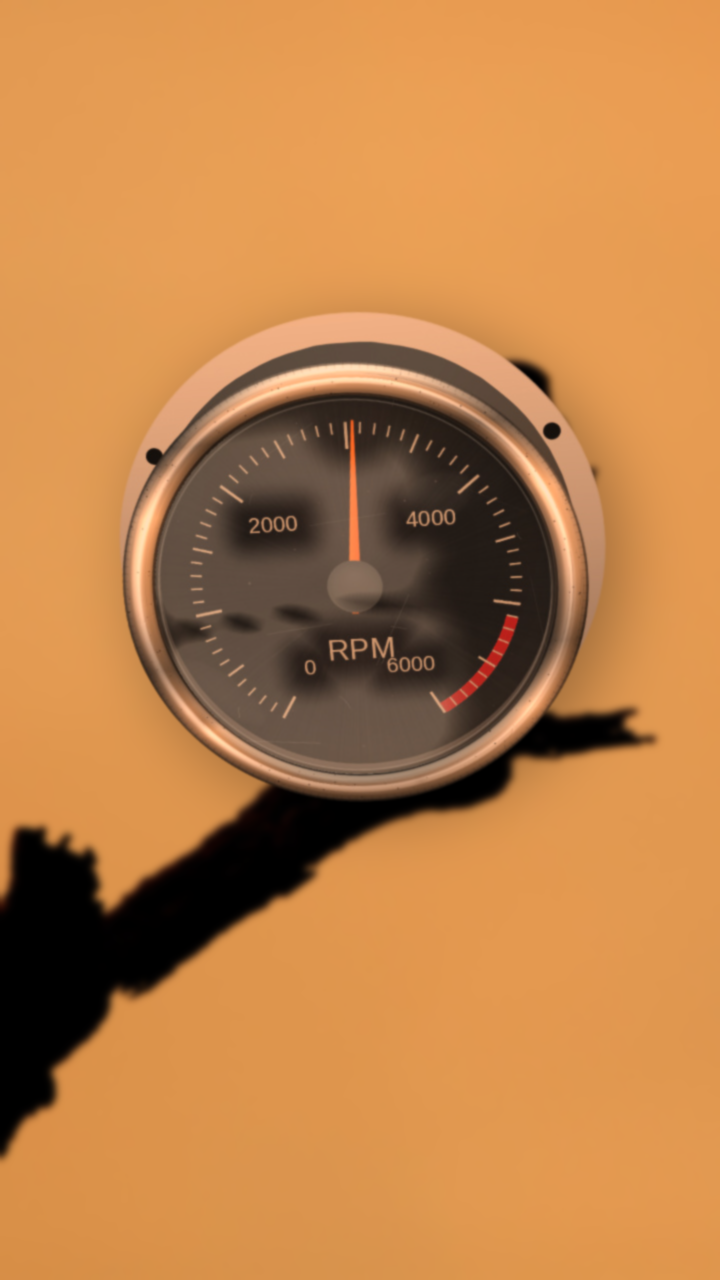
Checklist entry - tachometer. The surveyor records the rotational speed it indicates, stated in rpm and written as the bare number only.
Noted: 3050
